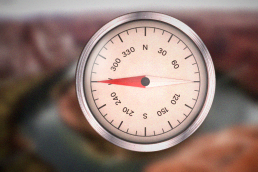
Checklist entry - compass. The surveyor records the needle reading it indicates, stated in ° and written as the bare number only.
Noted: 270
